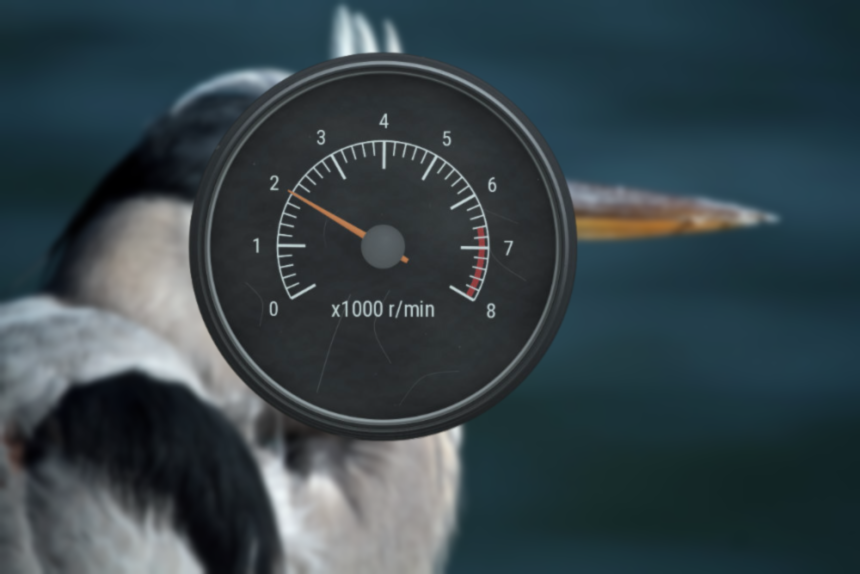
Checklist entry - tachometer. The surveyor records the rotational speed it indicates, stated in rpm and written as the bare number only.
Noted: 2000
